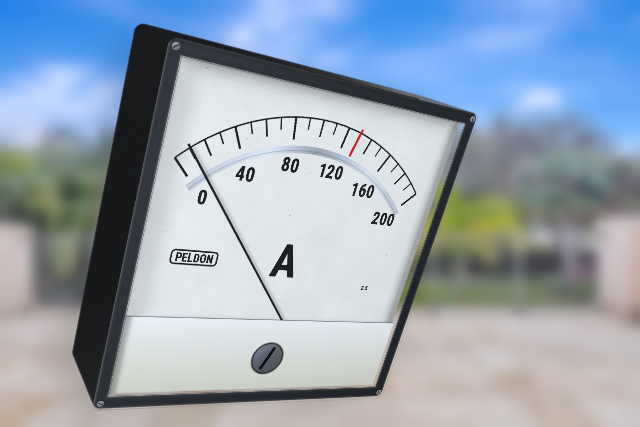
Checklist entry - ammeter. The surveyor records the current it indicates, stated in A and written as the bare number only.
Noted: 10
